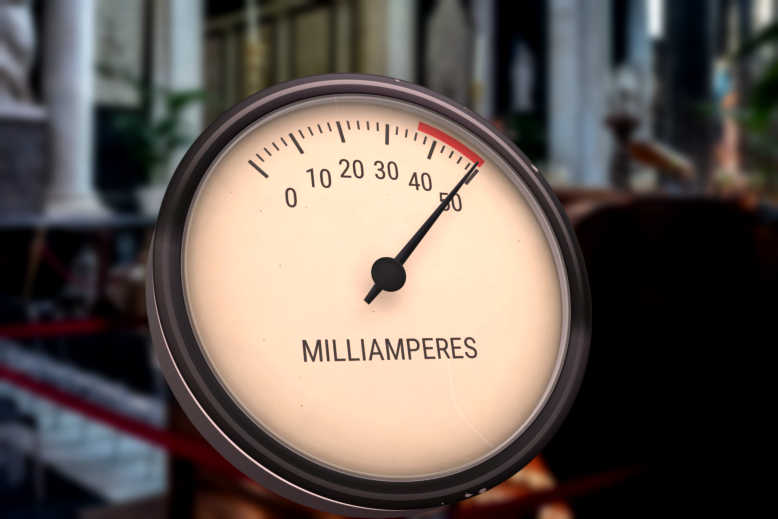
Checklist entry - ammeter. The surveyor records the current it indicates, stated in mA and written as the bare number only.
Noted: 49
